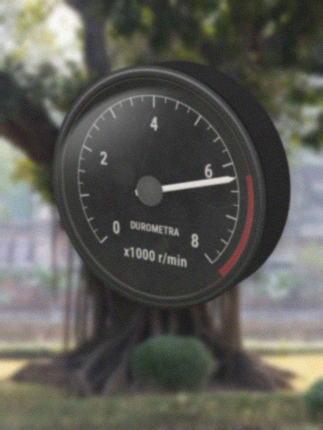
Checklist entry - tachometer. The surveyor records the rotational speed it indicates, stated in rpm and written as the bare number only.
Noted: 6250
